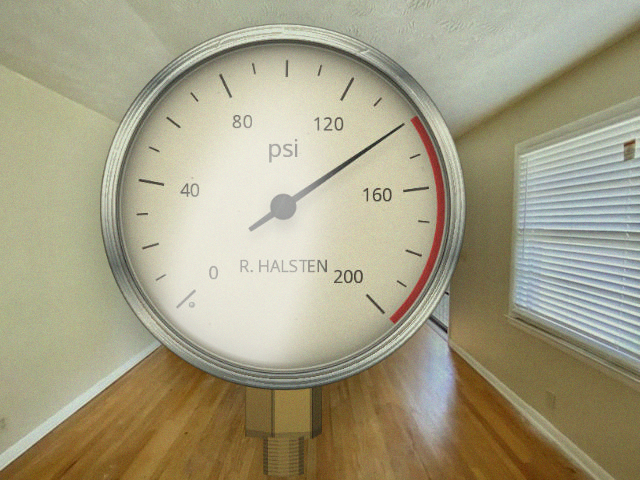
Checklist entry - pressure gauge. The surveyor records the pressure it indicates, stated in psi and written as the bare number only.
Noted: 140
